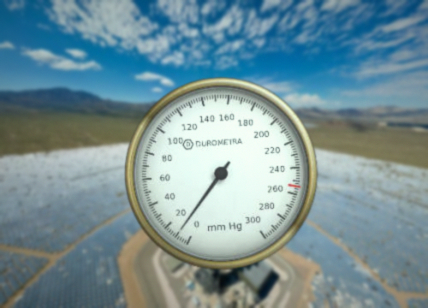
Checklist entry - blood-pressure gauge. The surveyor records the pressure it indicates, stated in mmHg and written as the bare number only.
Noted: 10
